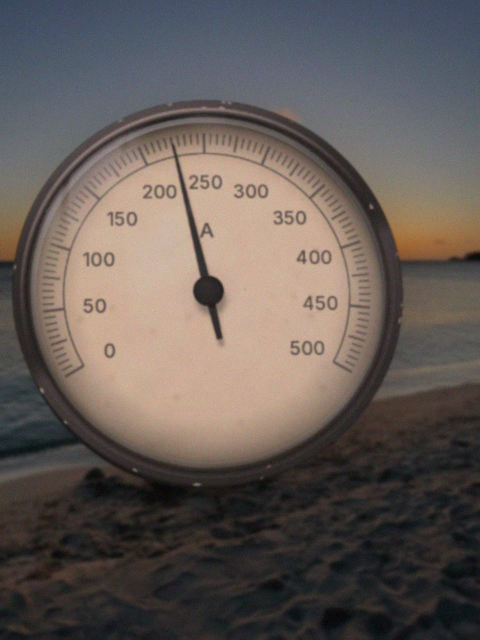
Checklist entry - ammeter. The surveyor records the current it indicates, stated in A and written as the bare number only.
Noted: 225
